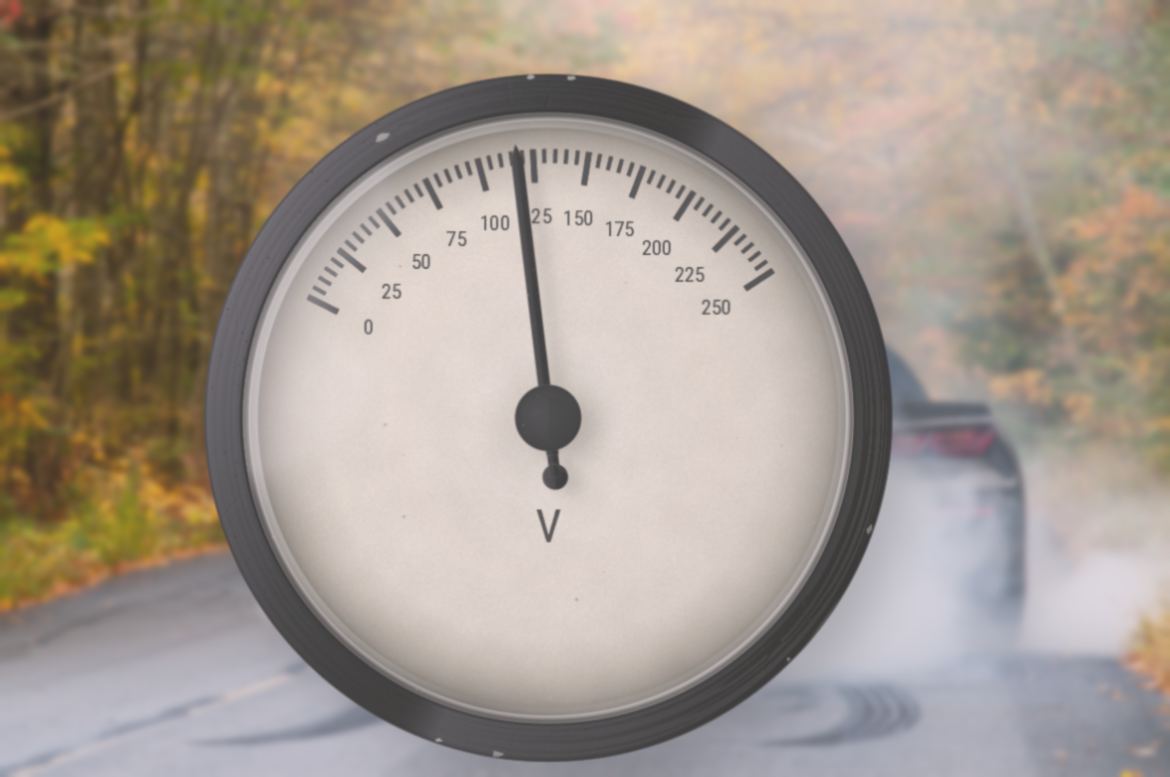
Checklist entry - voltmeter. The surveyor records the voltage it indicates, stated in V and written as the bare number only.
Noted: 117.5
